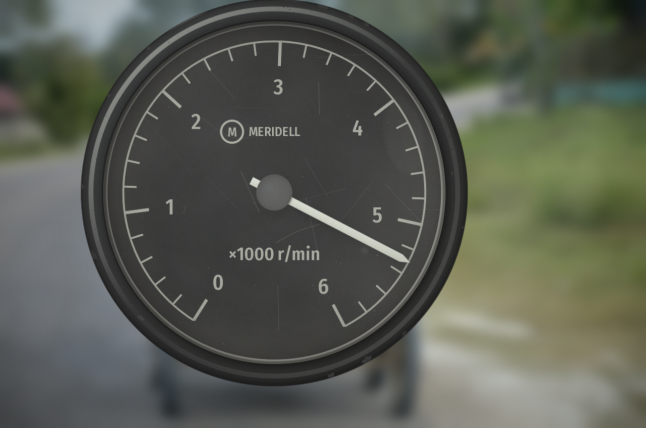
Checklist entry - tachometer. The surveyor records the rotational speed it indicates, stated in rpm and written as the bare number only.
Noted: 5300
